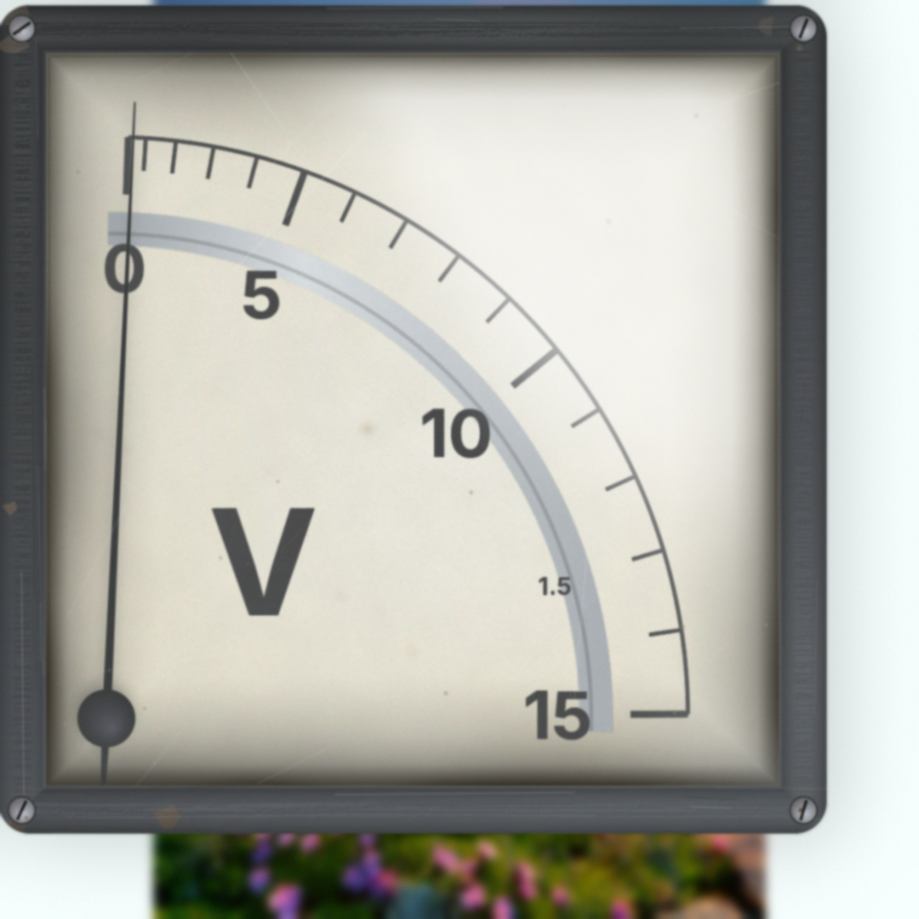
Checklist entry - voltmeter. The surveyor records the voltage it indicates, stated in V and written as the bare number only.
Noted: 0.5
